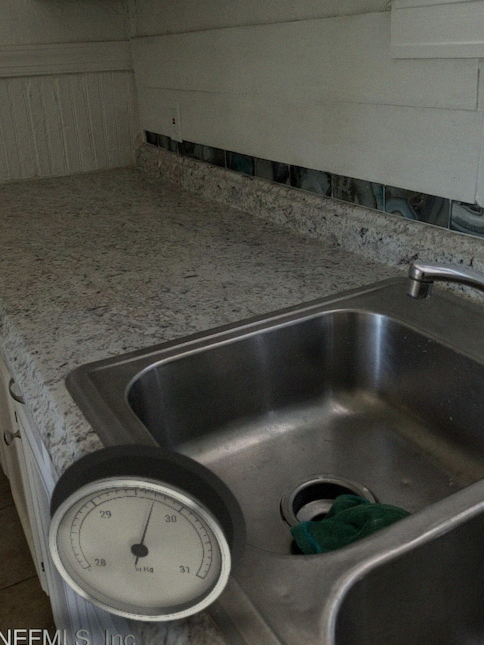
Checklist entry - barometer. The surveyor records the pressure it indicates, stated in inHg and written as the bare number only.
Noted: 29.7
